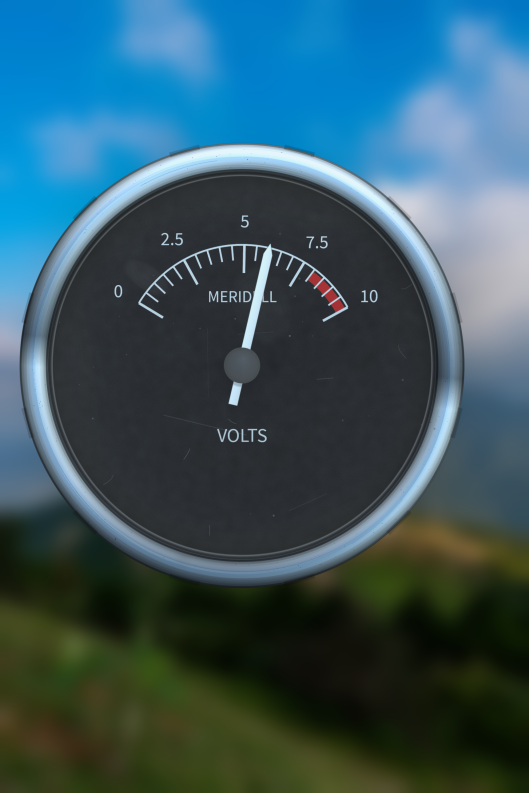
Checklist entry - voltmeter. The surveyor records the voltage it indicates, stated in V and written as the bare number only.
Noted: 6
